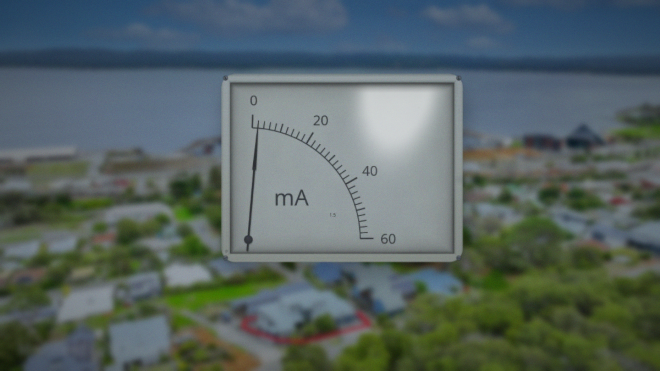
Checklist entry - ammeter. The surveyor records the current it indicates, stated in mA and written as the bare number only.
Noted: 2
